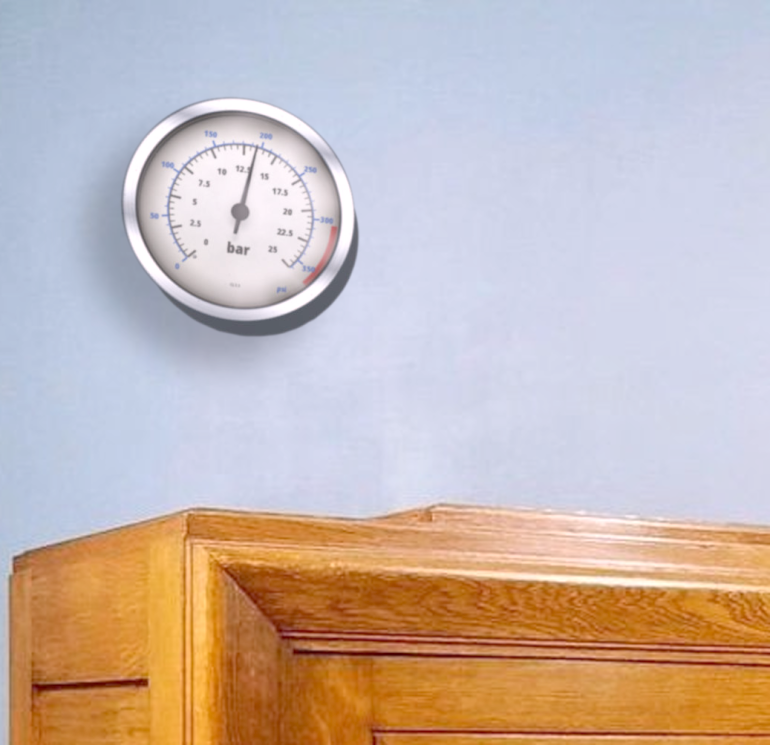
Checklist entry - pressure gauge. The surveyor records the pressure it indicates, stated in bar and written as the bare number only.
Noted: 13.5
